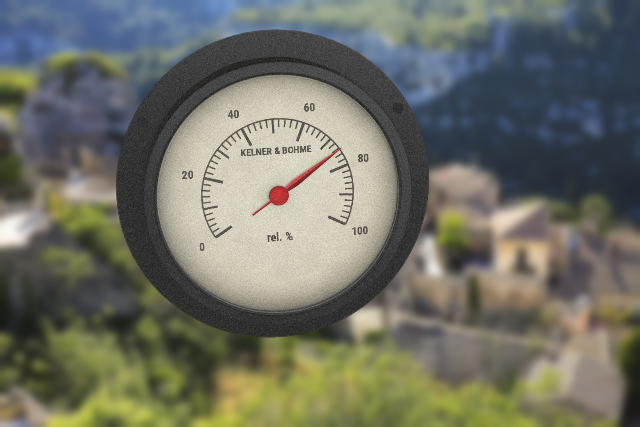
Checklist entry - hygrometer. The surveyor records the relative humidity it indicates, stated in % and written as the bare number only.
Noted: 74
